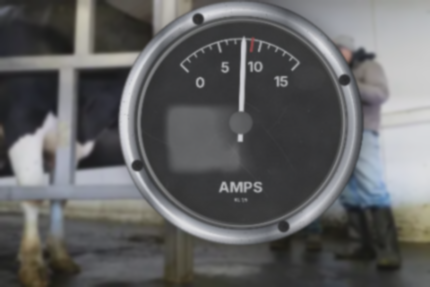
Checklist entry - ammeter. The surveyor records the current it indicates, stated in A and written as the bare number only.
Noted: 8
